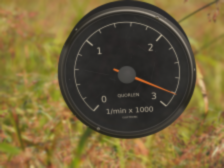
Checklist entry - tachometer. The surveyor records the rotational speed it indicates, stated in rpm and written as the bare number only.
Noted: 2800
